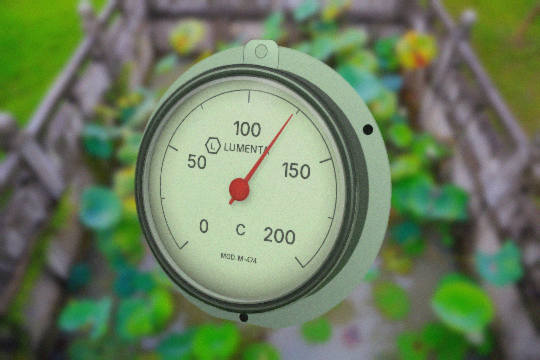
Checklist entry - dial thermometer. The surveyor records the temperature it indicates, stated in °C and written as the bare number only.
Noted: 125
